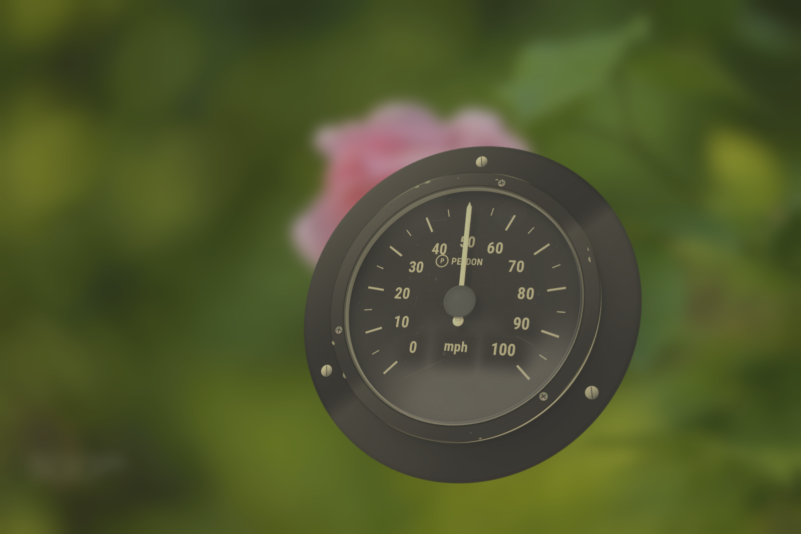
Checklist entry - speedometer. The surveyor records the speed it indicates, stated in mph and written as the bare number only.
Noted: 50
